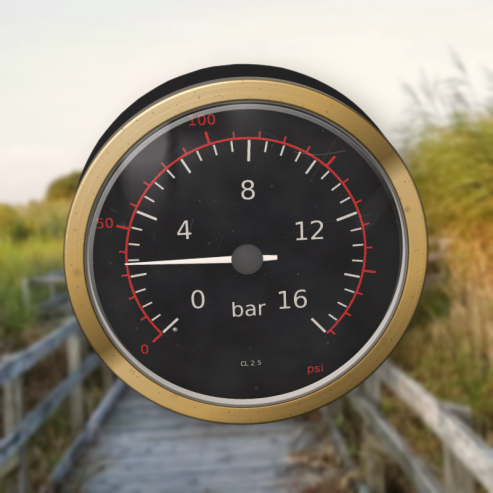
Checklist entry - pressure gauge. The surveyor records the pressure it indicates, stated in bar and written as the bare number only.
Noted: 2.5
